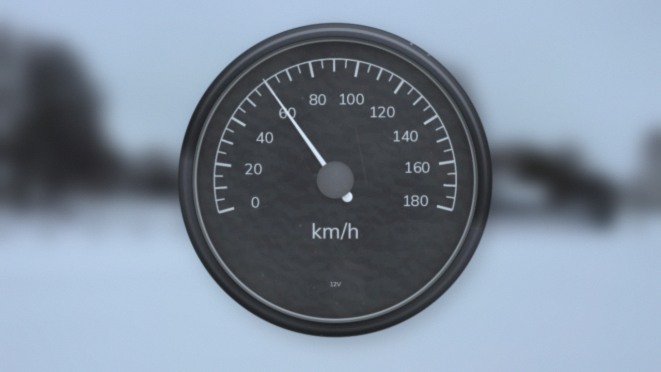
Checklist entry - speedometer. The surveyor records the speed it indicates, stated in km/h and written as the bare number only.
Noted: 60
